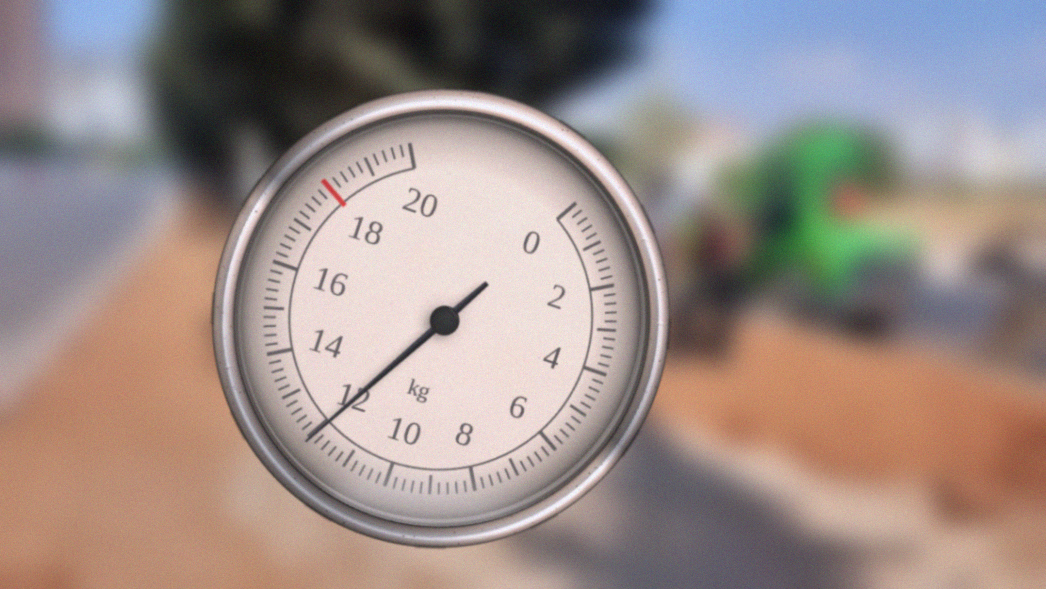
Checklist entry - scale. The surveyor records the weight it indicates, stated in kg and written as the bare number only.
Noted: 12
